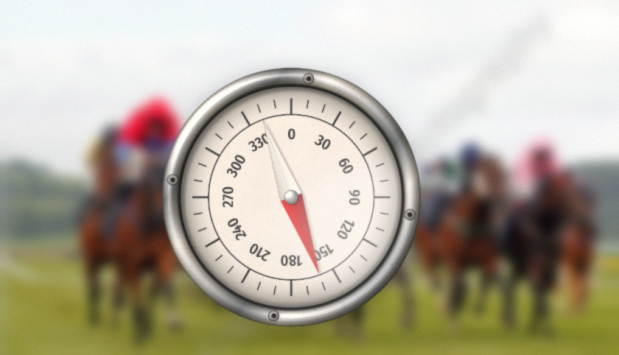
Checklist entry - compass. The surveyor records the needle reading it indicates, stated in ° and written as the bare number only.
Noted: 160
